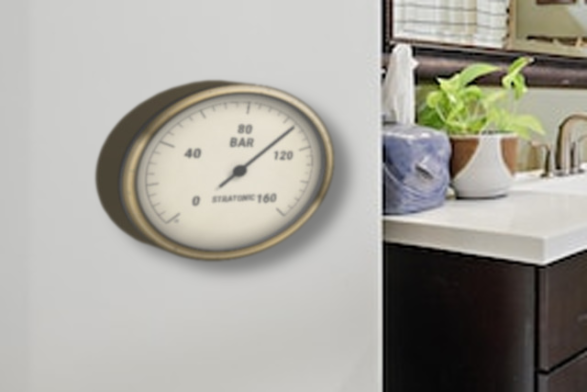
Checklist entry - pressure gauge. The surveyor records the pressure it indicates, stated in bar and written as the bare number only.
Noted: 105
